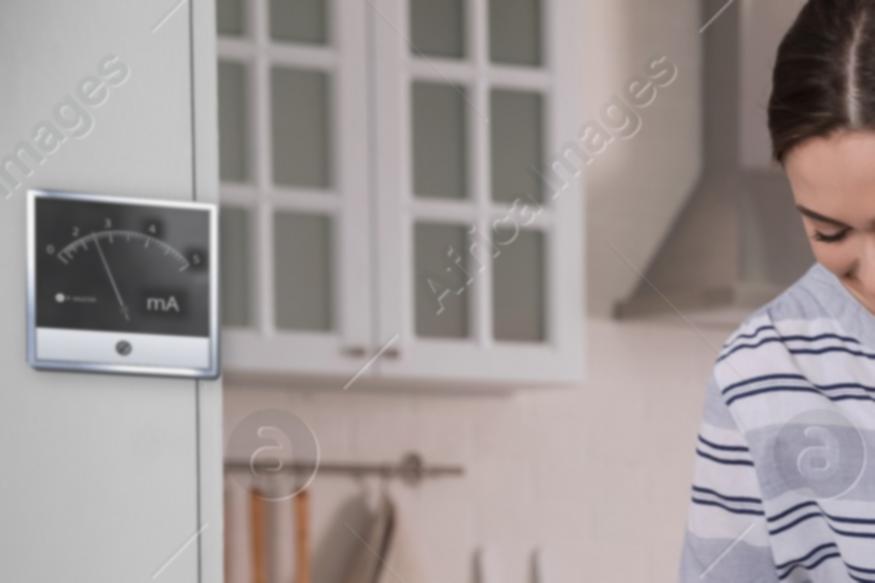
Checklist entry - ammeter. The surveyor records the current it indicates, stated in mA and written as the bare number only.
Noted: 2.5
